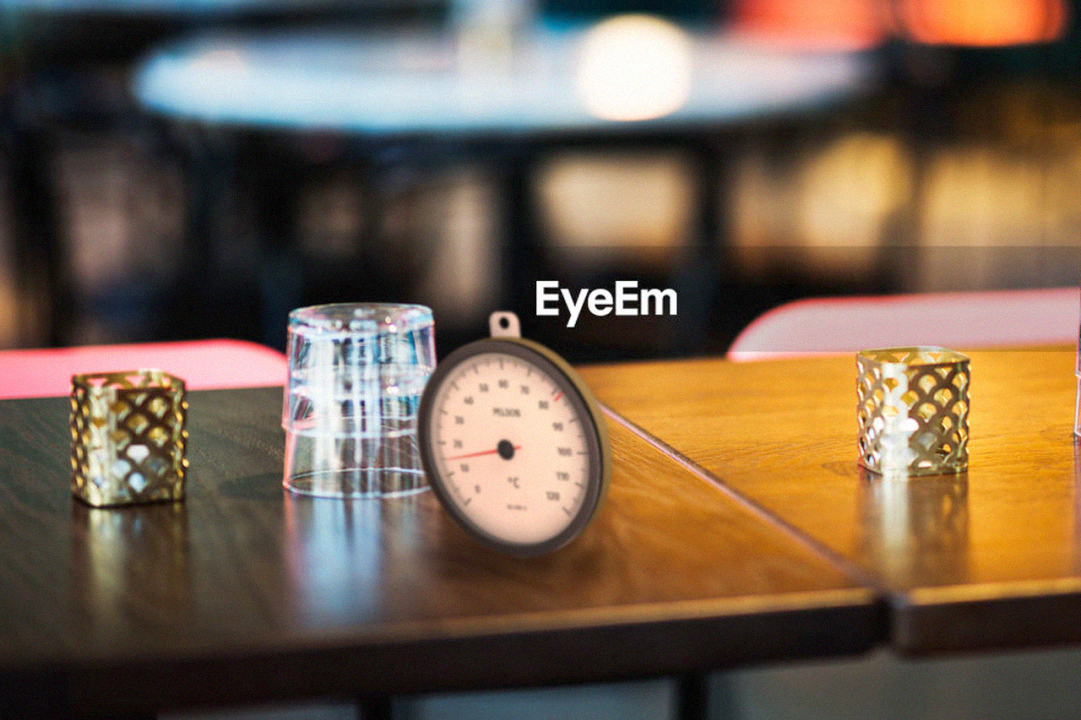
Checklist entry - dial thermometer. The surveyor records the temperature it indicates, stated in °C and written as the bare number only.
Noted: 15
